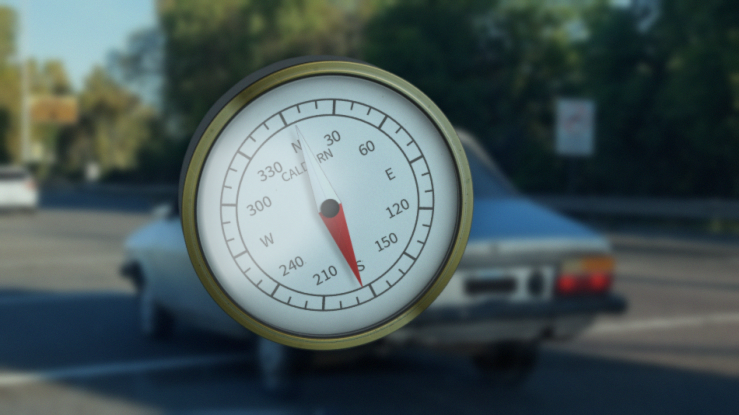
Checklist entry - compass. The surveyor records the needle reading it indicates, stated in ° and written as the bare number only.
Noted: 185
